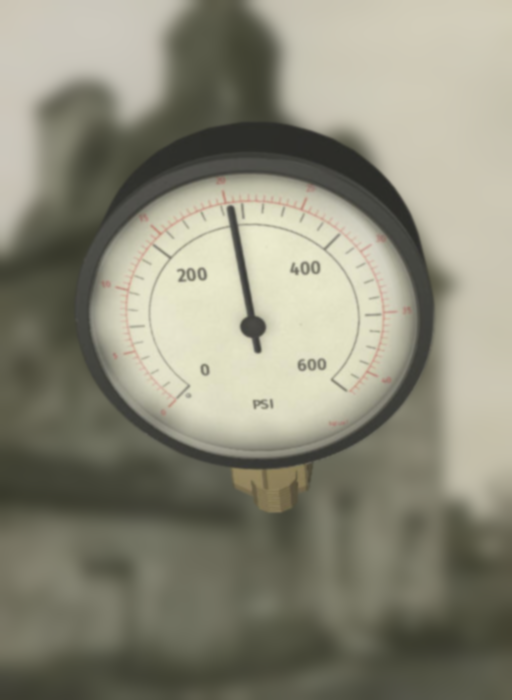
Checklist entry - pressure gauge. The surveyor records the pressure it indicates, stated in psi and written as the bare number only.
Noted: 290
